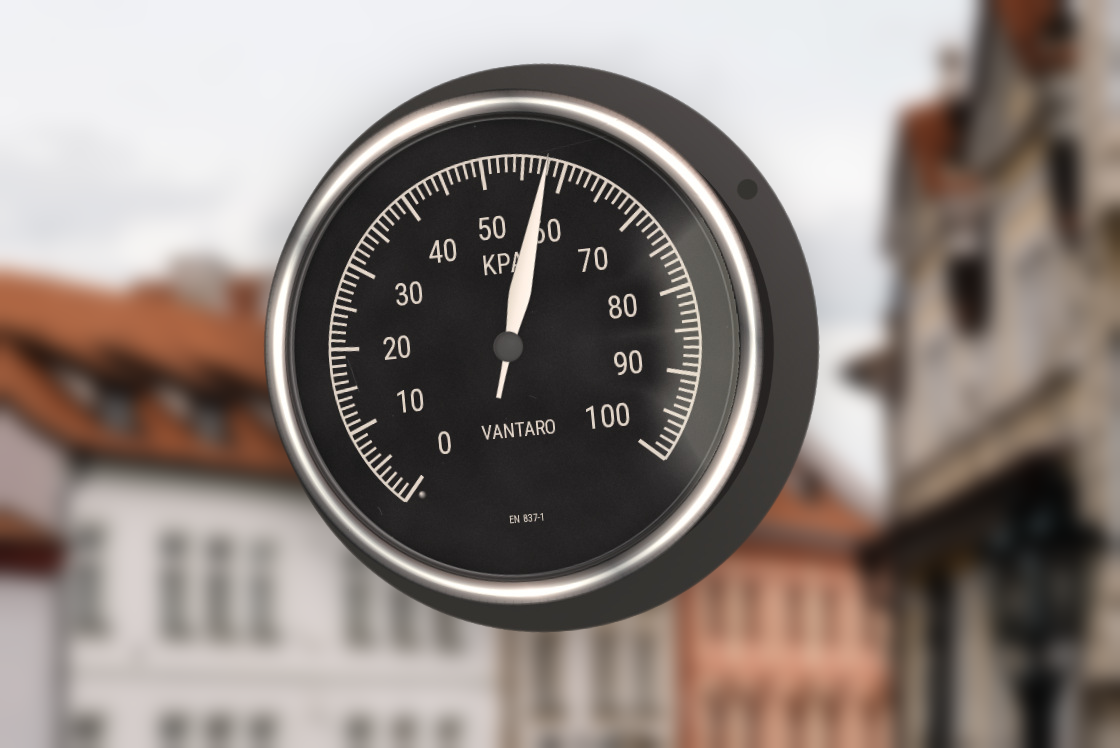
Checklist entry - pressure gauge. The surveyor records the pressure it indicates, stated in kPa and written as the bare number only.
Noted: 58
